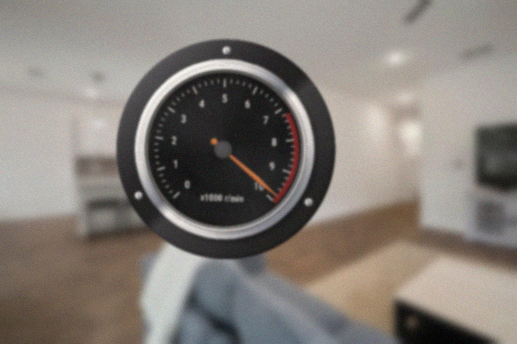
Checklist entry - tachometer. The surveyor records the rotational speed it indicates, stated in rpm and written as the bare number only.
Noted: 9800
